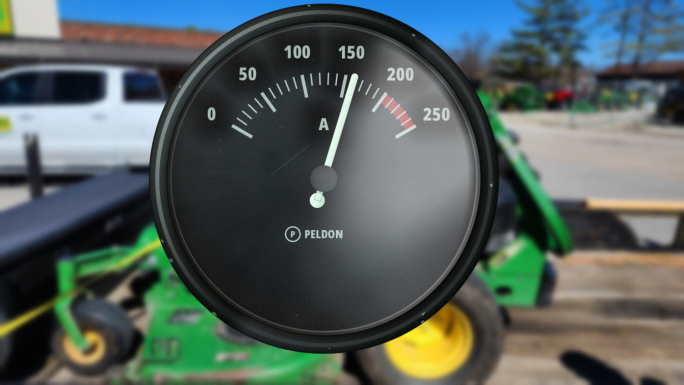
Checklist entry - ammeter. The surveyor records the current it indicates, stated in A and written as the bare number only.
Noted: 160
